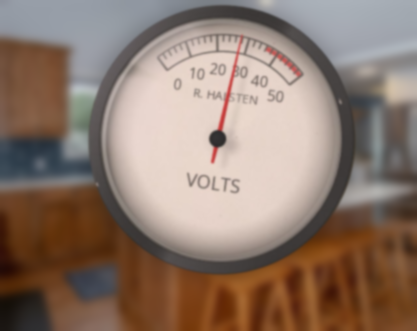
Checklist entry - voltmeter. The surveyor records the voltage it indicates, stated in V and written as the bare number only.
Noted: 28
